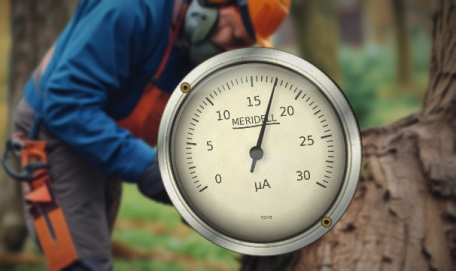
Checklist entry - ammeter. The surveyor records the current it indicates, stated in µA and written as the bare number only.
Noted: 17.5
